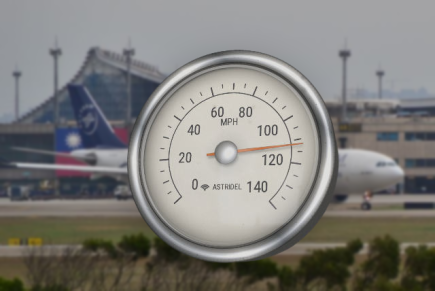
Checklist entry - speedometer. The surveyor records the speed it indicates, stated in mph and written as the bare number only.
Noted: 112.5
